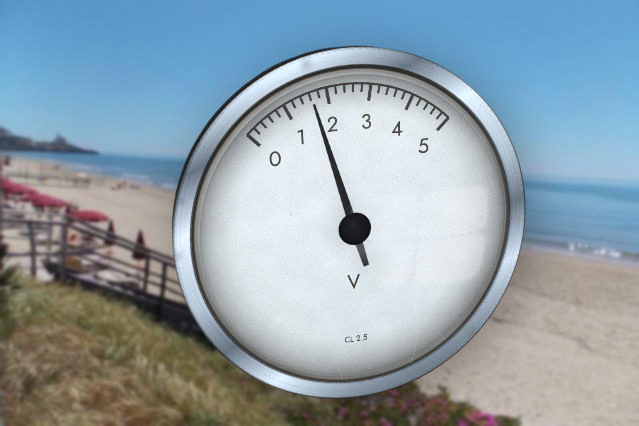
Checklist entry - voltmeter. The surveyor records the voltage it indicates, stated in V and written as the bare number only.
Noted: 1.6
